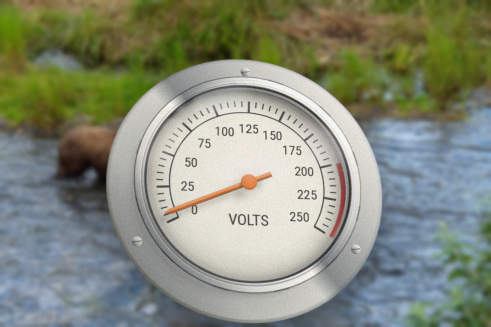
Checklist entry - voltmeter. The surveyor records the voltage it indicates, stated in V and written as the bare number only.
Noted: 5
